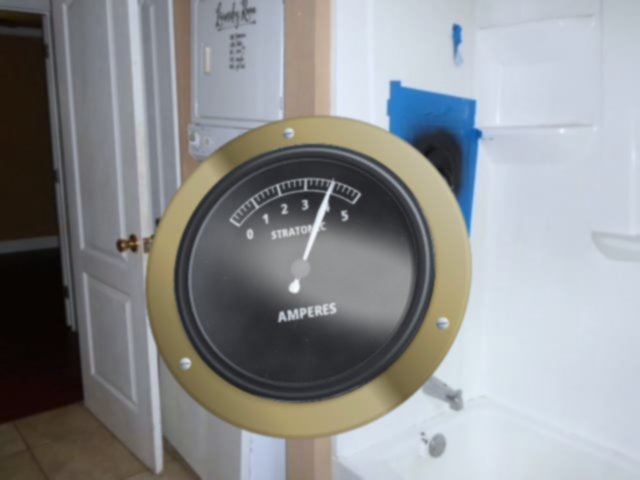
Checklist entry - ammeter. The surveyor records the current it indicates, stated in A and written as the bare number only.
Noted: 4
